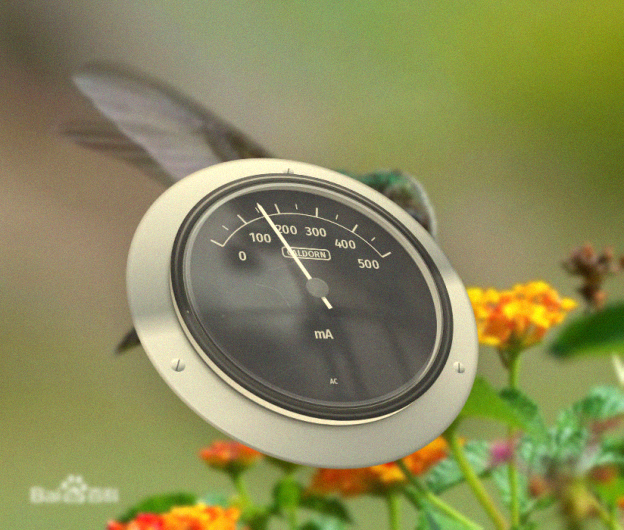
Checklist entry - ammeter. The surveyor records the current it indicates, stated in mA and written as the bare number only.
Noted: 150
